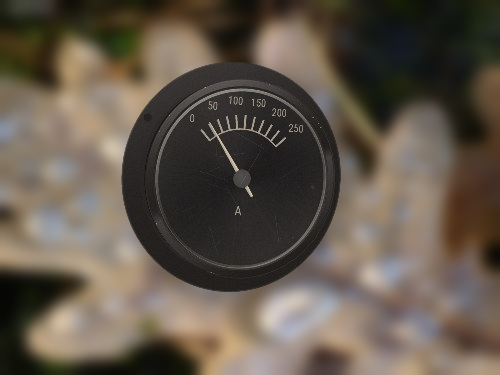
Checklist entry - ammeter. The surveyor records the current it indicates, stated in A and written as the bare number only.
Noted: 25
